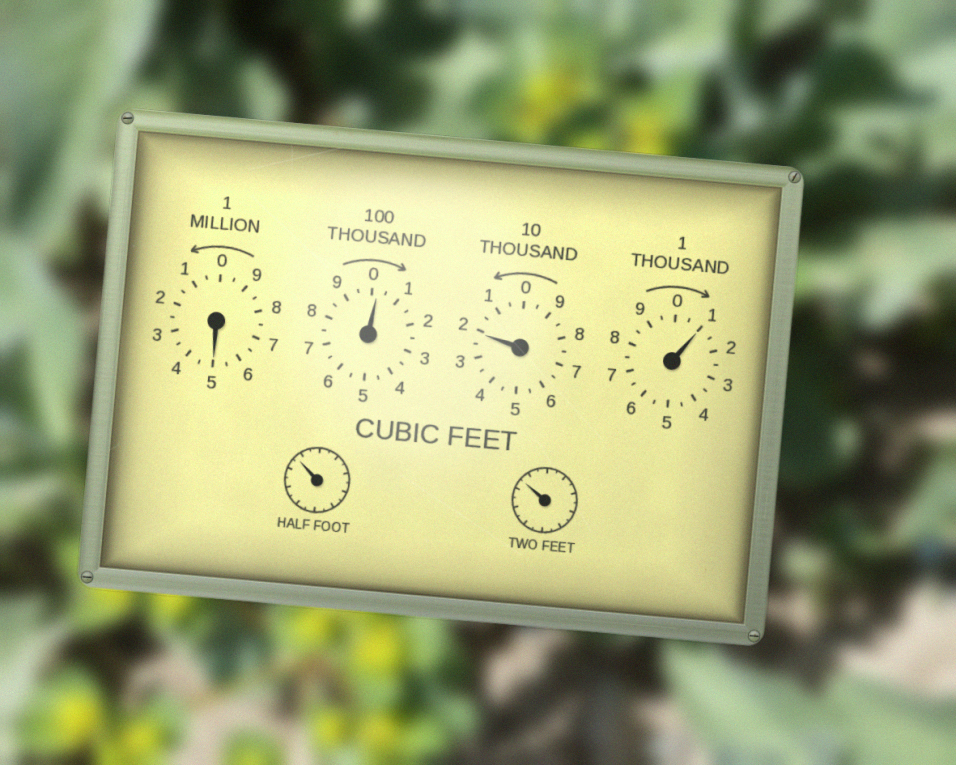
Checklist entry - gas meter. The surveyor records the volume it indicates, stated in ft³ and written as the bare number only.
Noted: 502100
